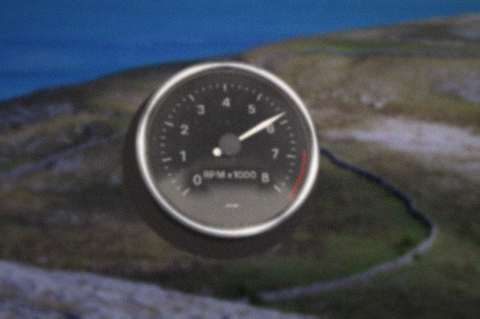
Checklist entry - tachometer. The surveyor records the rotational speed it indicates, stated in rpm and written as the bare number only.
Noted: 5800
